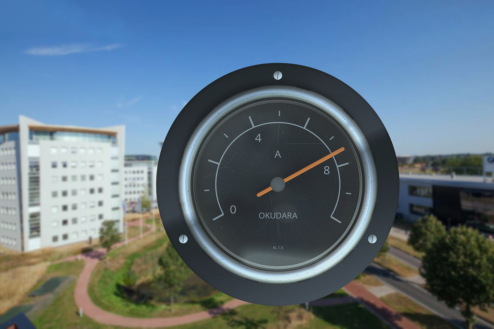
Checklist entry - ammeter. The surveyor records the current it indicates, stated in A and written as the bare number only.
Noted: 7.5
